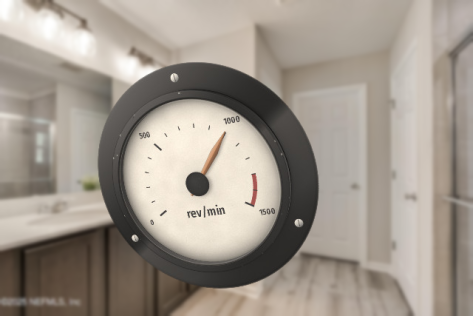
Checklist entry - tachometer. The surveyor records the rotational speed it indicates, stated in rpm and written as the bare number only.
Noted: 1000
